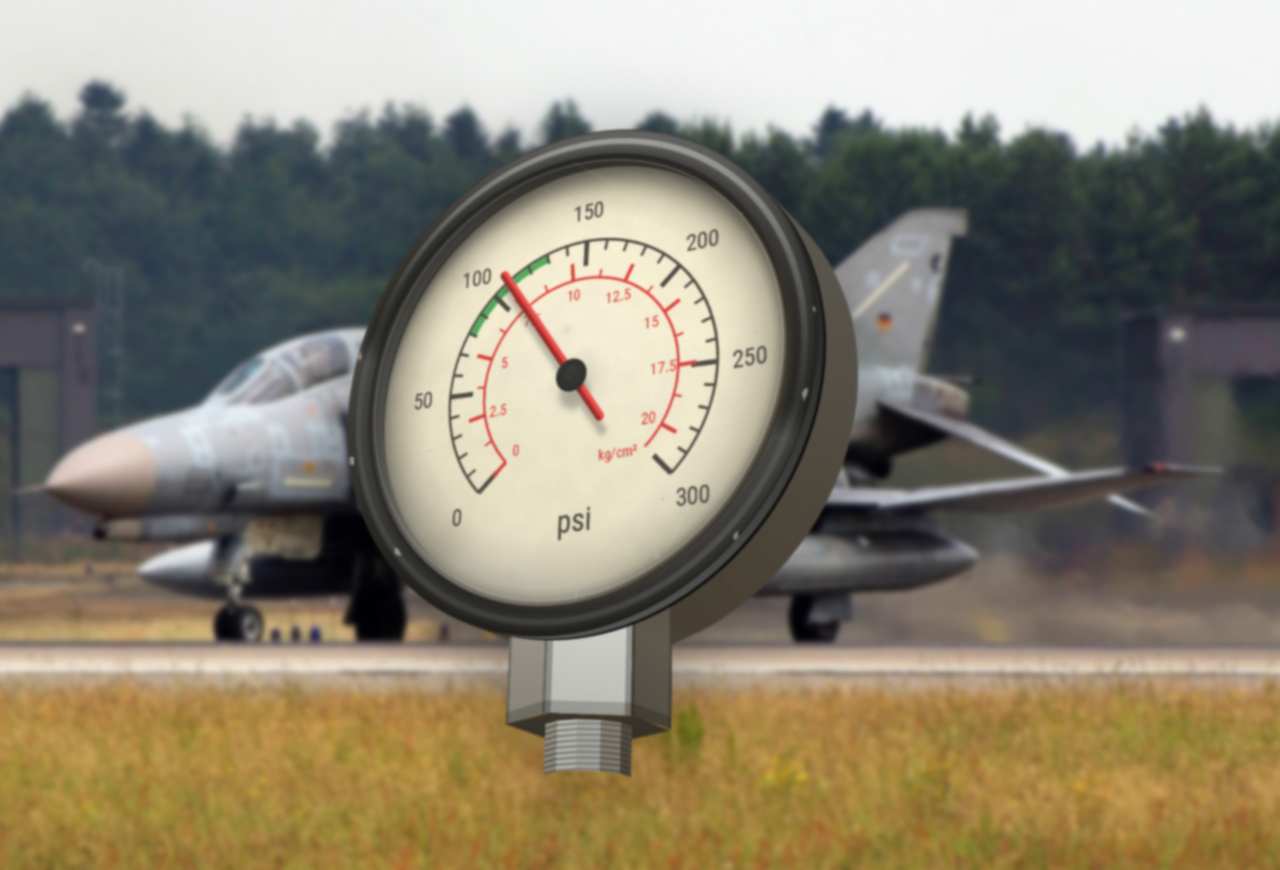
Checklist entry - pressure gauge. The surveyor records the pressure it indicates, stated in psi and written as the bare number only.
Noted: 110
